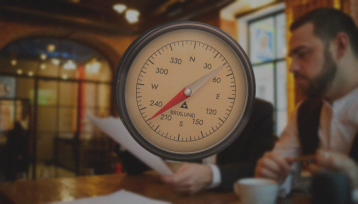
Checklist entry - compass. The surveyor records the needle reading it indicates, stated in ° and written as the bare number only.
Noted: 225
